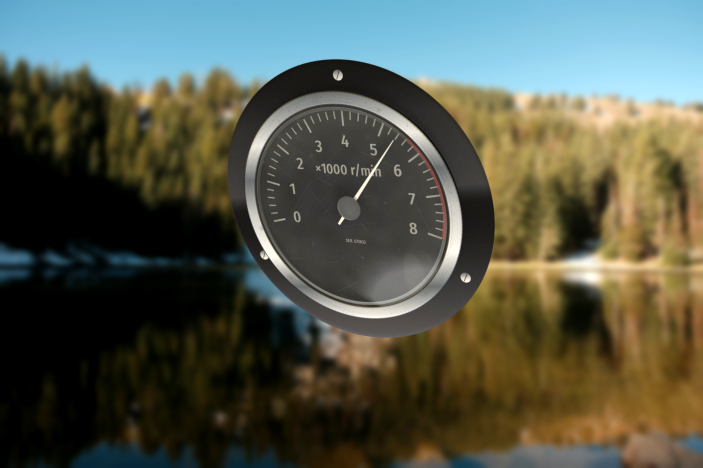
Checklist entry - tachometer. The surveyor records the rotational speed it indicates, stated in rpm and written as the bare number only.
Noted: 5400
